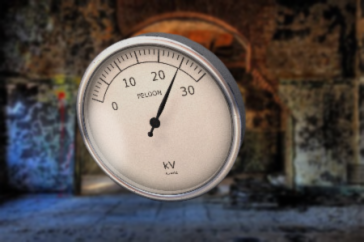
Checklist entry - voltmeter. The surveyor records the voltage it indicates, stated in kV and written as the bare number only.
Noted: 25
